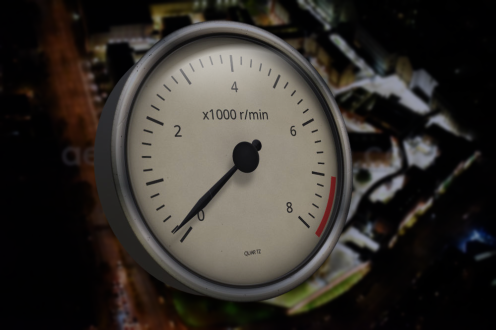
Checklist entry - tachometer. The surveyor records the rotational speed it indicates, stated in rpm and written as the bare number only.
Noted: 200
